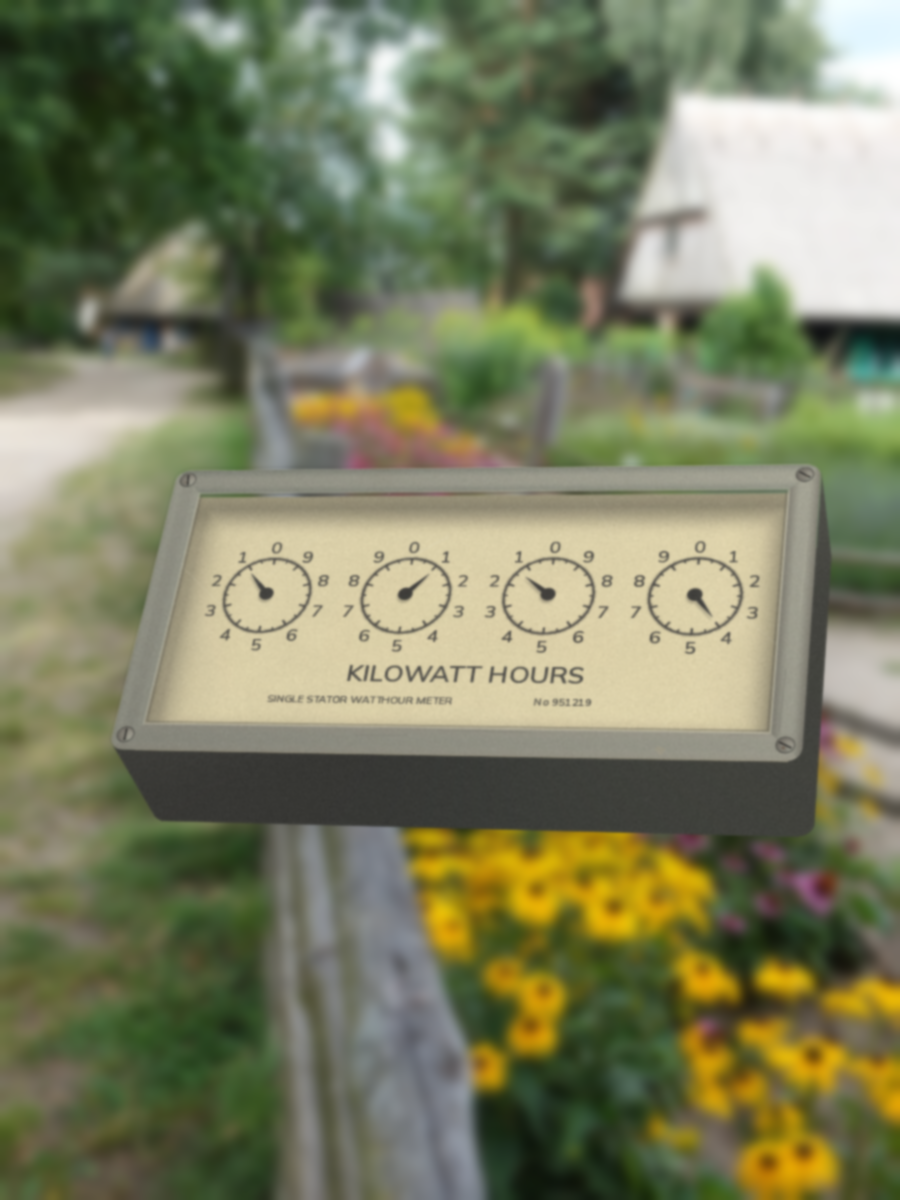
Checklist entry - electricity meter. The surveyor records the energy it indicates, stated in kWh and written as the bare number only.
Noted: 1114
